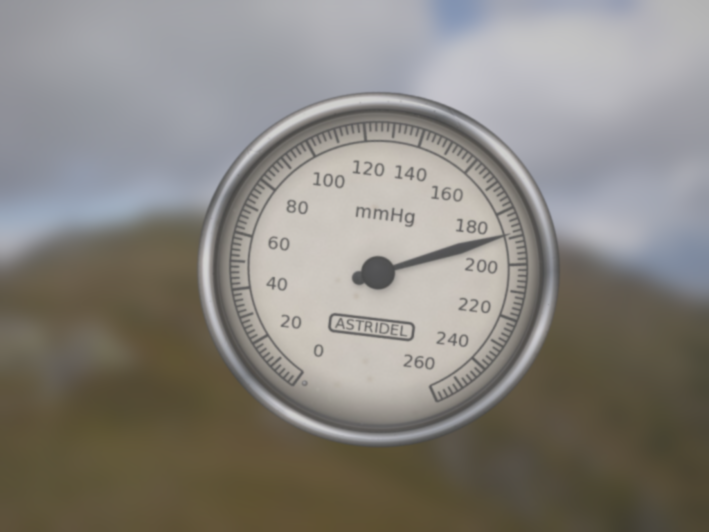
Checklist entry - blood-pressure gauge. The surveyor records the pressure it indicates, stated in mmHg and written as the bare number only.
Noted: 188
